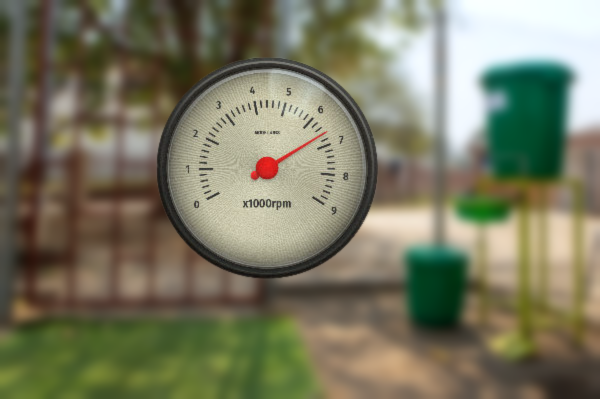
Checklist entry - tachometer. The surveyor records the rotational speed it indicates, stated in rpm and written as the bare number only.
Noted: 6600
